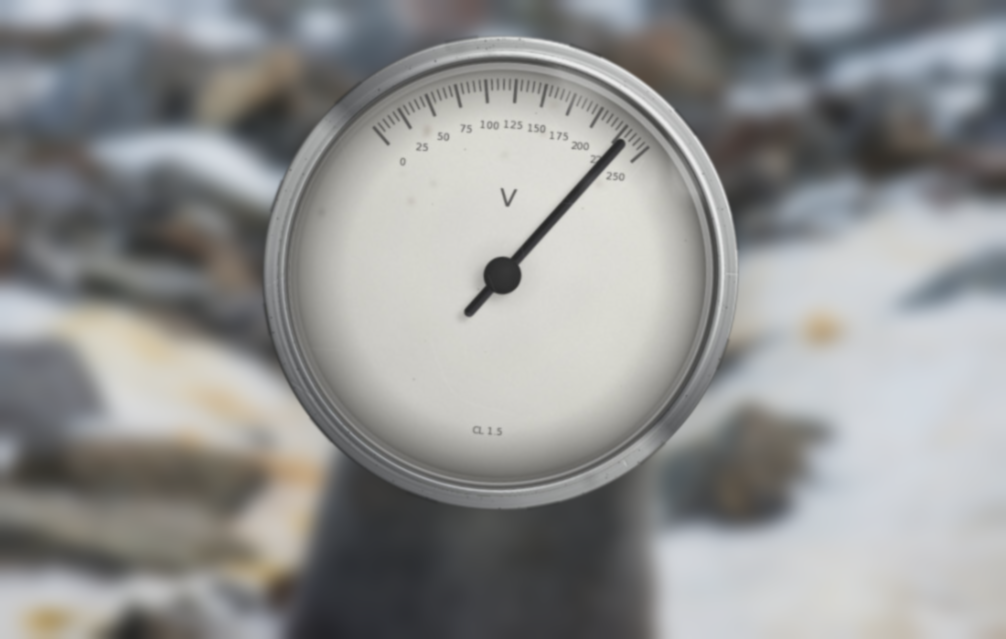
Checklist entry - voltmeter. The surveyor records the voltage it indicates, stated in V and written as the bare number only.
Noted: 230
